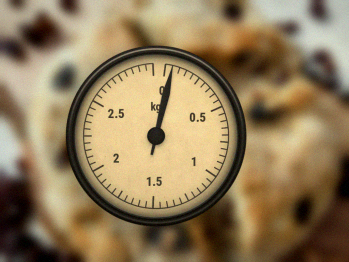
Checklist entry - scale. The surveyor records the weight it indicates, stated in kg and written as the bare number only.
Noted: 0.05
